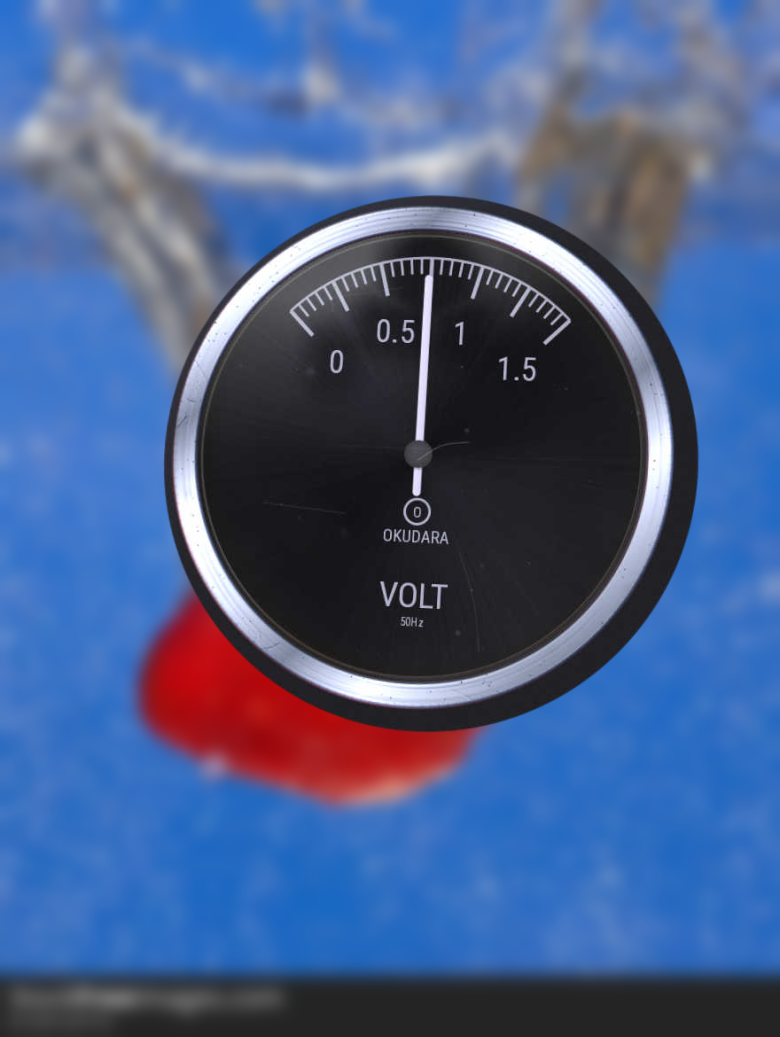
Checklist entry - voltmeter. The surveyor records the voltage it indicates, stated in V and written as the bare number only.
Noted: 0.75
